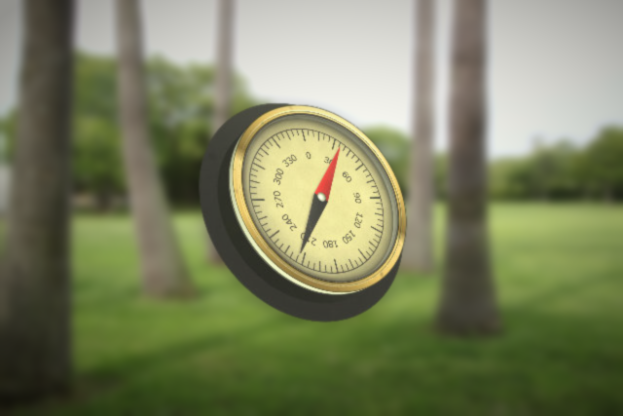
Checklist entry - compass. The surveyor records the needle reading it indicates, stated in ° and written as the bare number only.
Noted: 35
